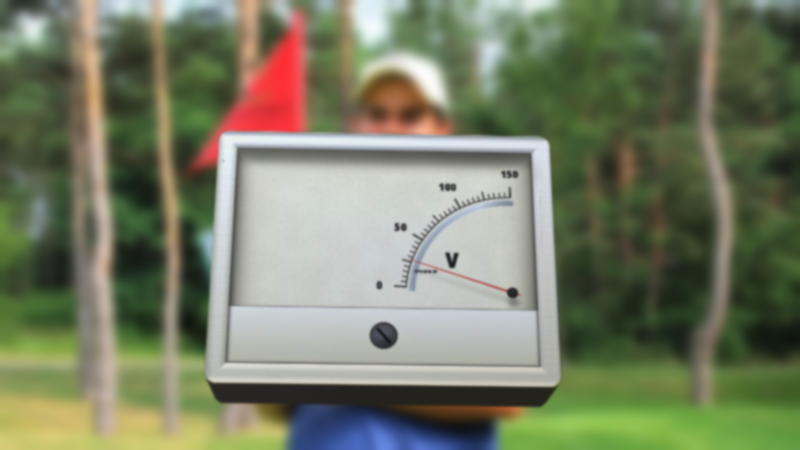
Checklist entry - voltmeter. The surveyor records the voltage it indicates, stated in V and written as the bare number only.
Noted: 25
